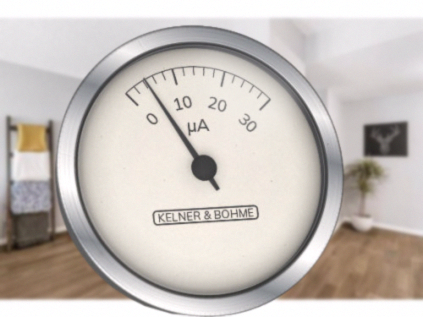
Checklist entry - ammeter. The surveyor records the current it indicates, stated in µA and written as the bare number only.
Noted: 4
